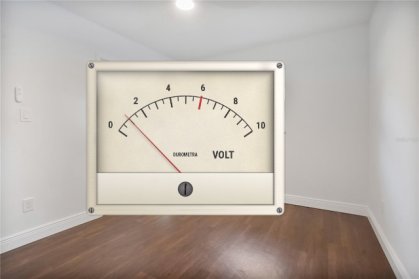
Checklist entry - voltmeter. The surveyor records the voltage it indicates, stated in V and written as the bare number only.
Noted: 1
